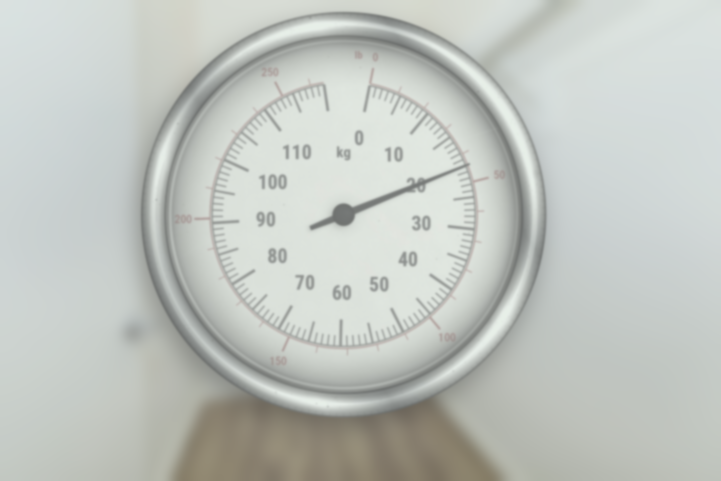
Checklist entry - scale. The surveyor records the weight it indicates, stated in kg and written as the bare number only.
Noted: 20
